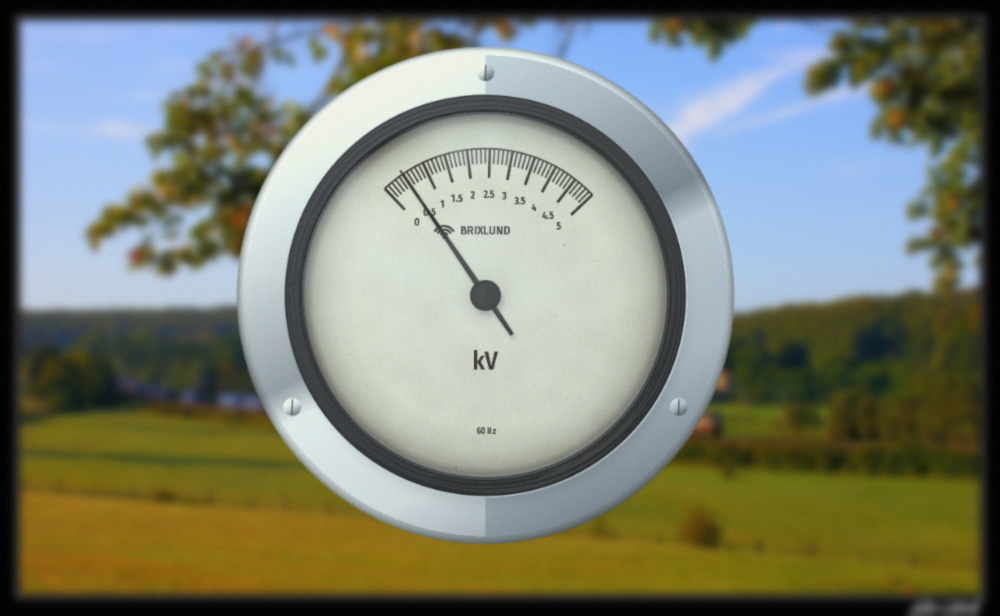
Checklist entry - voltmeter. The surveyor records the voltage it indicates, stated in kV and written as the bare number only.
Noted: 0.5
